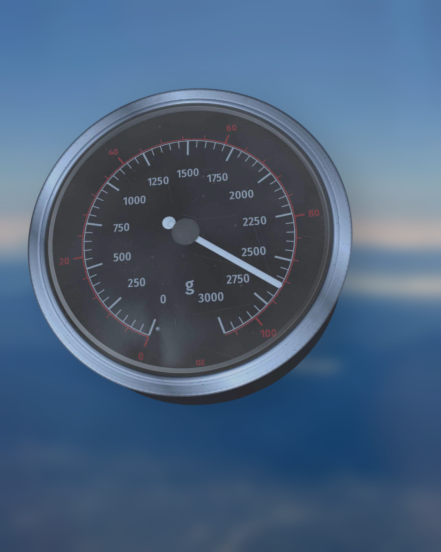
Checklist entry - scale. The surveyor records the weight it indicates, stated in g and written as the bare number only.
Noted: 2650
